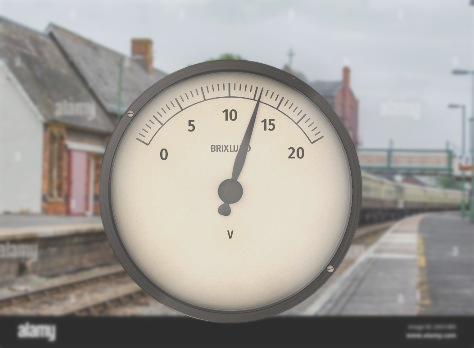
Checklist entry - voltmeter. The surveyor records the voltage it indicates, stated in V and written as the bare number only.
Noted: 13
